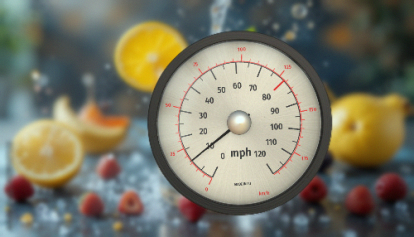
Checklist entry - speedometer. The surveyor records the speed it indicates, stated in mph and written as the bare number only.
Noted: 10
